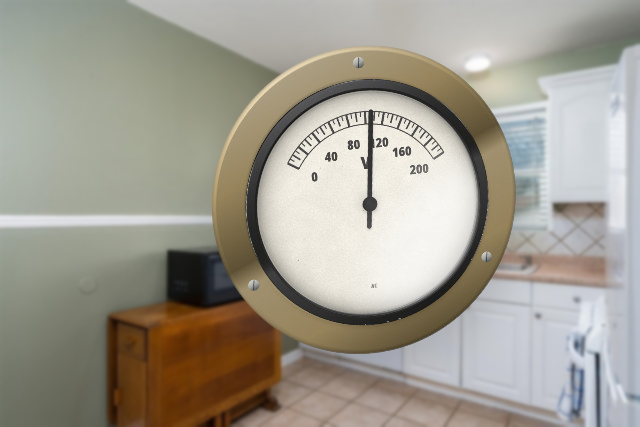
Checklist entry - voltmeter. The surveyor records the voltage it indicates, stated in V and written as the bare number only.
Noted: 105
